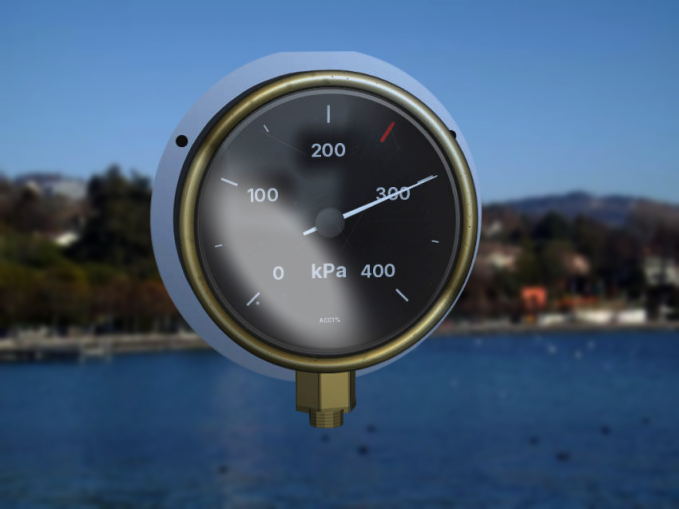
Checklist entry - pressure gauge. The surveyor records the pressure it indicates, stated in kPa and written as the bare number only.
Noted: 300
